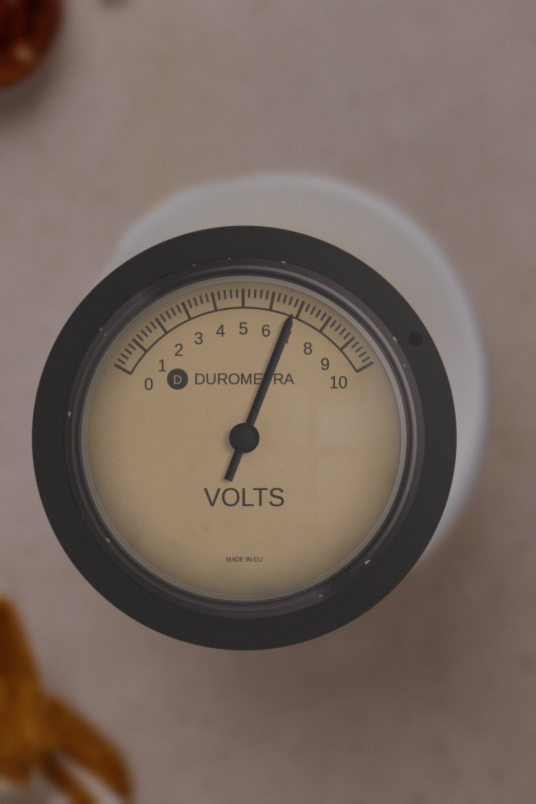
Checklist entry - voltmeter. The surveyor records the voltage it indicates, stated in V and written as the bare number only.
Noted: 6.8
